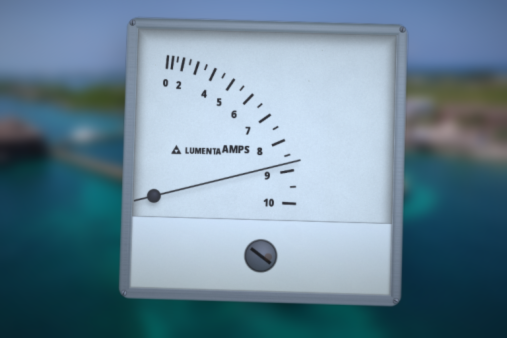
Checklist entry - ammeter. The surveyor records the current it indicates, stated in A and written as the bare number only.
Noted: 8.75
